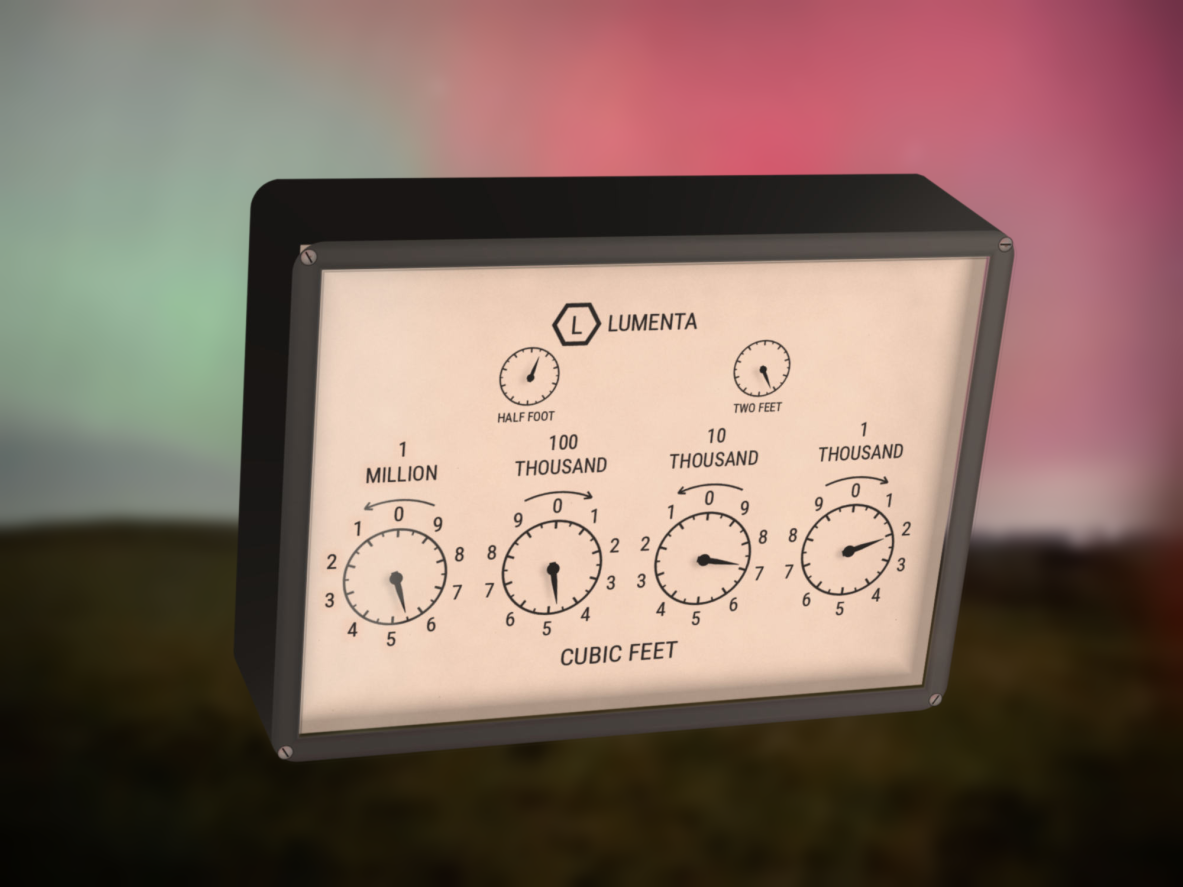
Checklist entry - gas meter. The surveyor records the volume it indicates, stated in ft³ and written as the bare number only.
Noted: 547200
